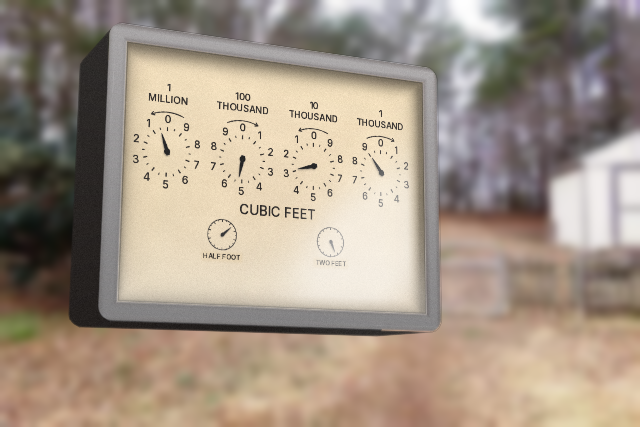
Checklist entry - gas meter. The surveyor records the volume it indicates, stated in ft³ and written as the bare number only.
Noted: 52900
